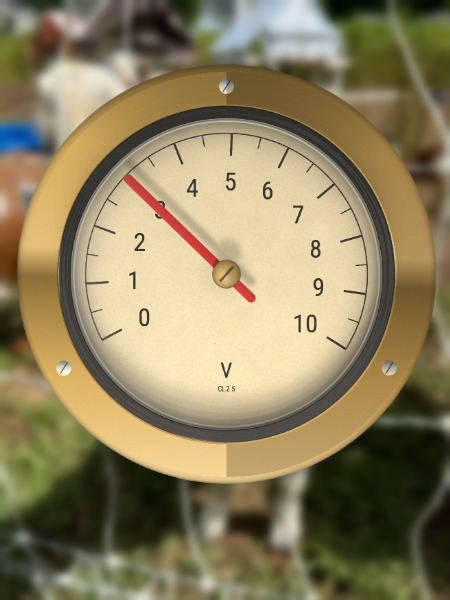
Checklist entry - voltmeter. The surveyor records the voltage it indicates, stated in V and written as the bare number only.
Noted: 3
